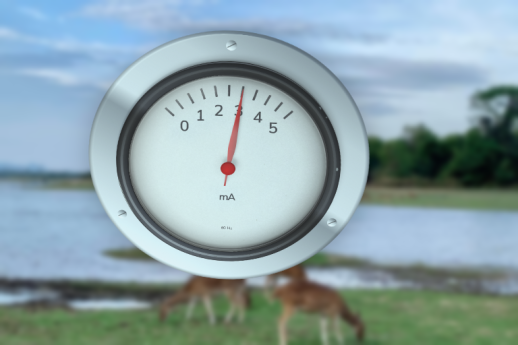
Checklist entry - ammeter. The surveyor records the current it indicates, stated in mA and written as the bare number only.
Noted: 3
